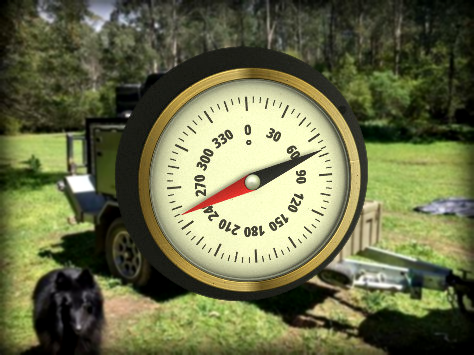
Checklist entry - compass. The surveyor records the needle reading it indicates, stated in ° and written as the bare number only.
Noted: 250
